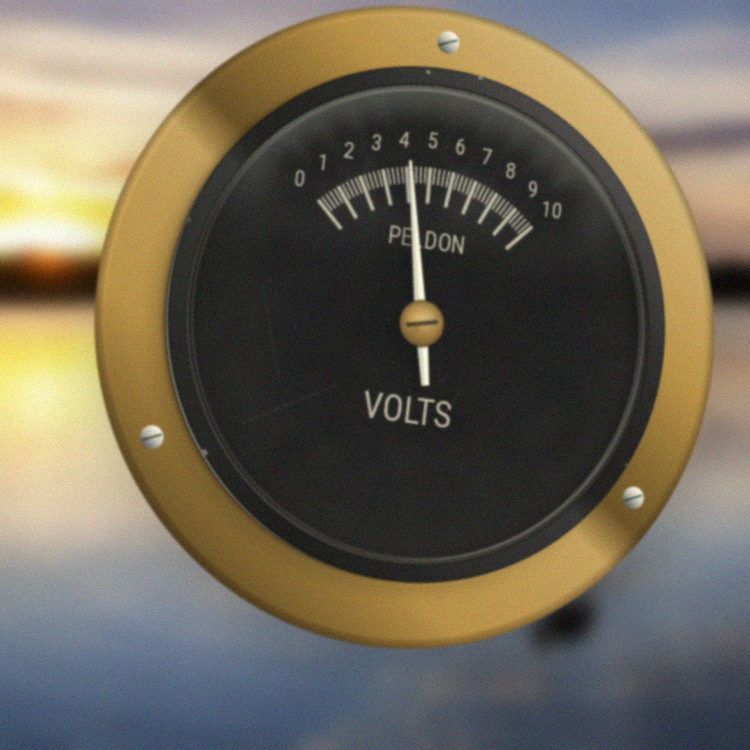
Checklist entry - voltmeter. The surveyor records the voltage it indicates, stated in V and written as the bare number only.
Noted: 4
